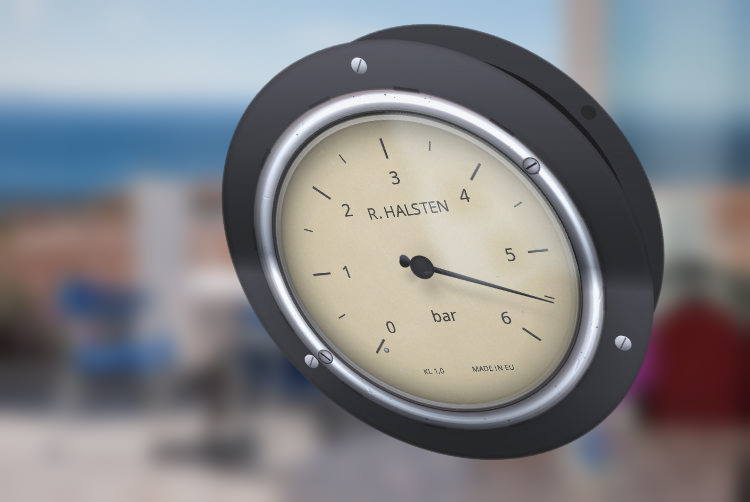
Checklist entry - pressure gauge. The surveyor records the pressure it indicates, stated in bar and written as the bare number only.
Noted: 5.5
